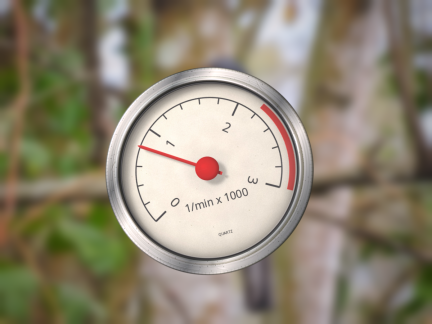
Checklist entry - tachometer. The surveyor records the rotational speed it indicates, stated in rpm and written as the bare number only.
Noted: 800
